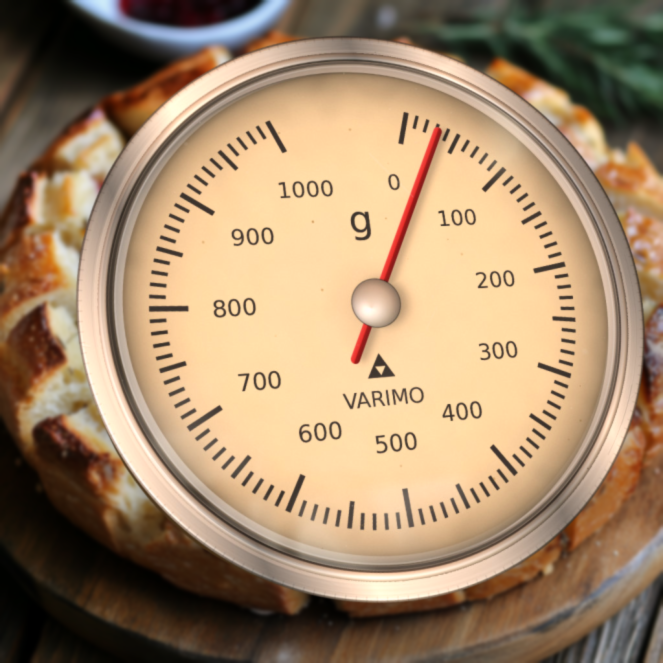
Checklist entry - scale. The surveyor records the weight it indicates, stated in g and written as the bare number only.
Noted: 30
